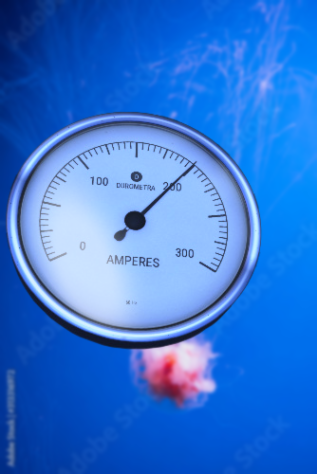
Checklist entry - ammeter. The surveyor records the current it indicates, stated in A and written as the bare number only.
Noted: 200
